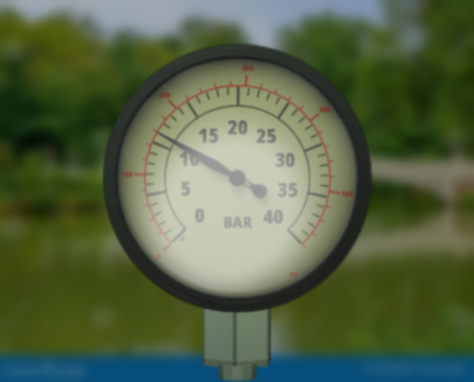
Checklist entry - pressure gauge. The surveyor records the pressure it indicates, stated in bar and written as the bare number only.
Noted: 11
